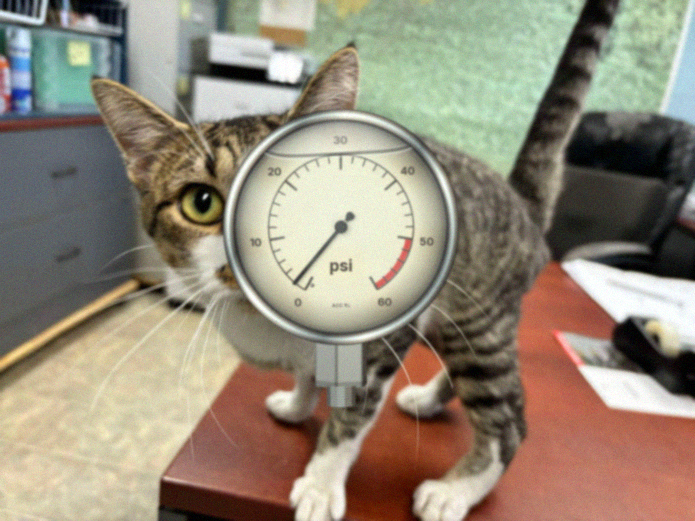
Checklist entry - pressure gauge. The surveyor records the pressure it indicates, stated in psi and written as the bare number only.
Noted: 2
